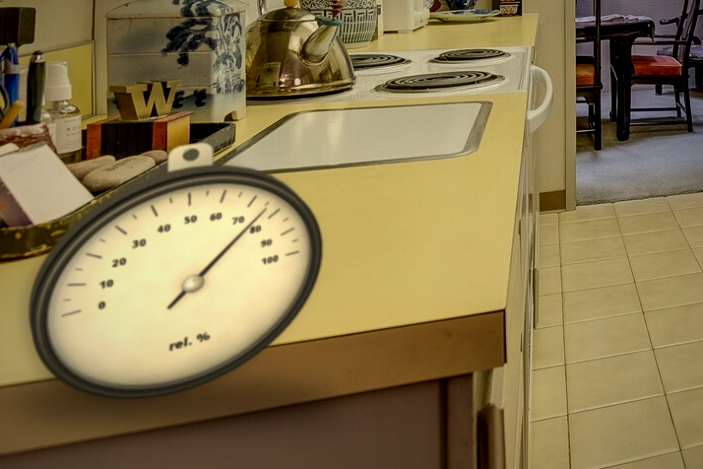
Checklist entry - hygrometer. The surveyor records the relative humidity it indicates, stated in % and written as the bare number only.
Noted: 75
